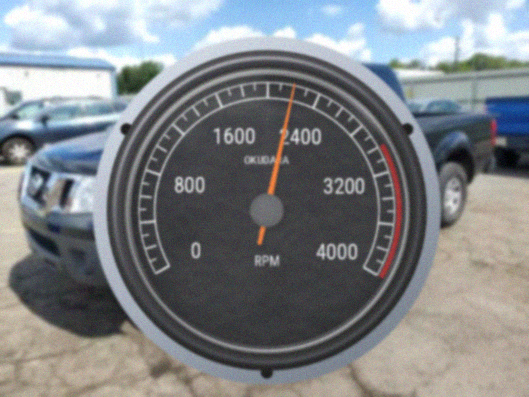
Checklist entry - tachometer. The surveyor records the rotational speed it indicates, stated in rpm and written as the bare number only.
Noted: 2200
